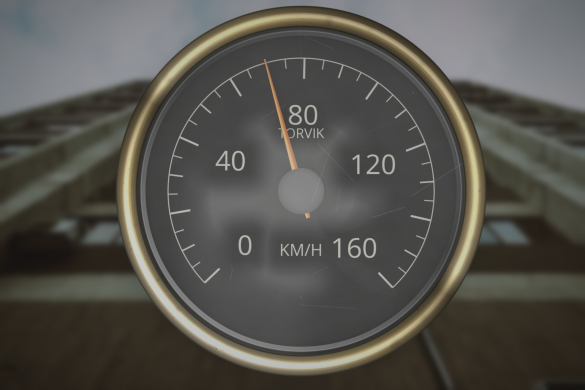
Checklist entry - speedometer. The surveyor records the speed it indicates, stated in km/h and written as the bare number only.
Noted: 70
